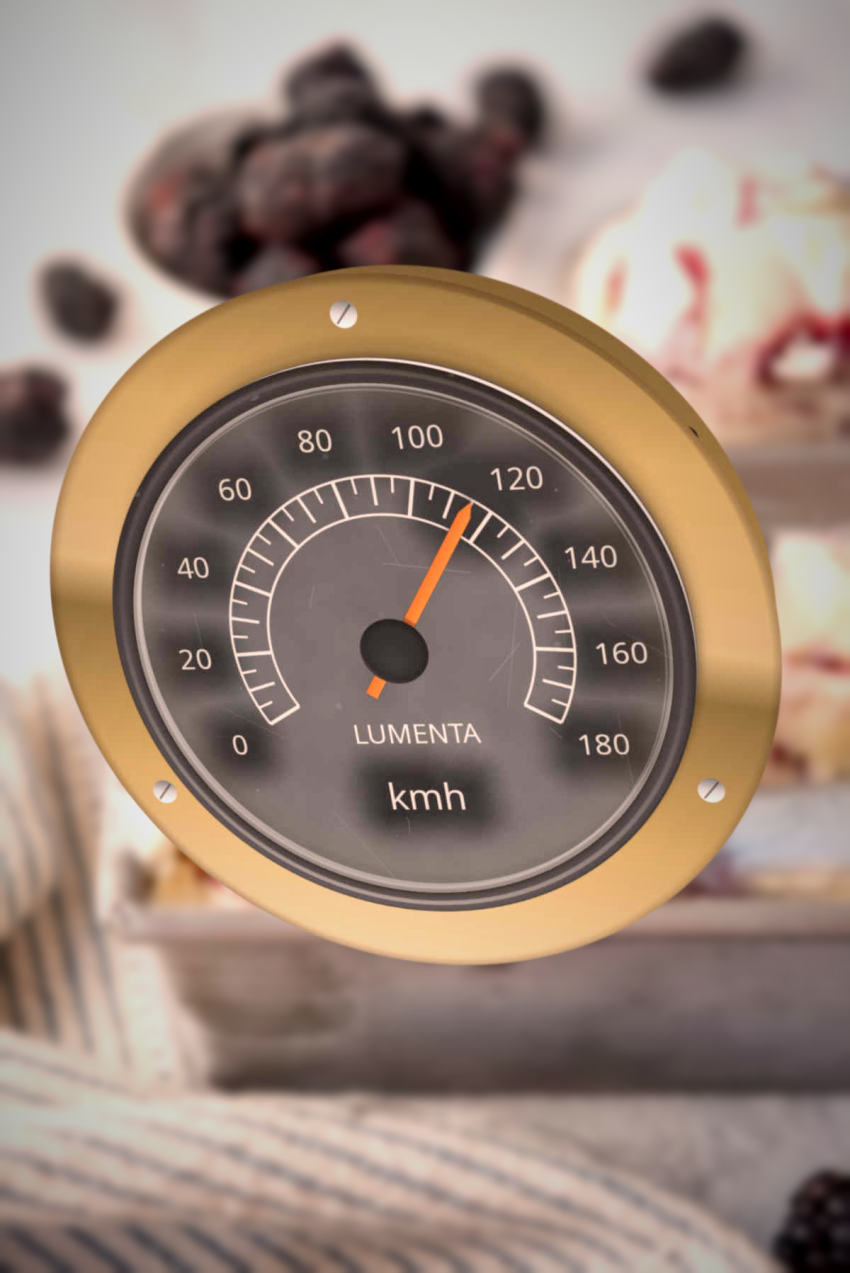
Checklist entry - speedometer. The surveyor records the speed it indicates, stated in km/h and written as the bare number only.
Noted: 115
